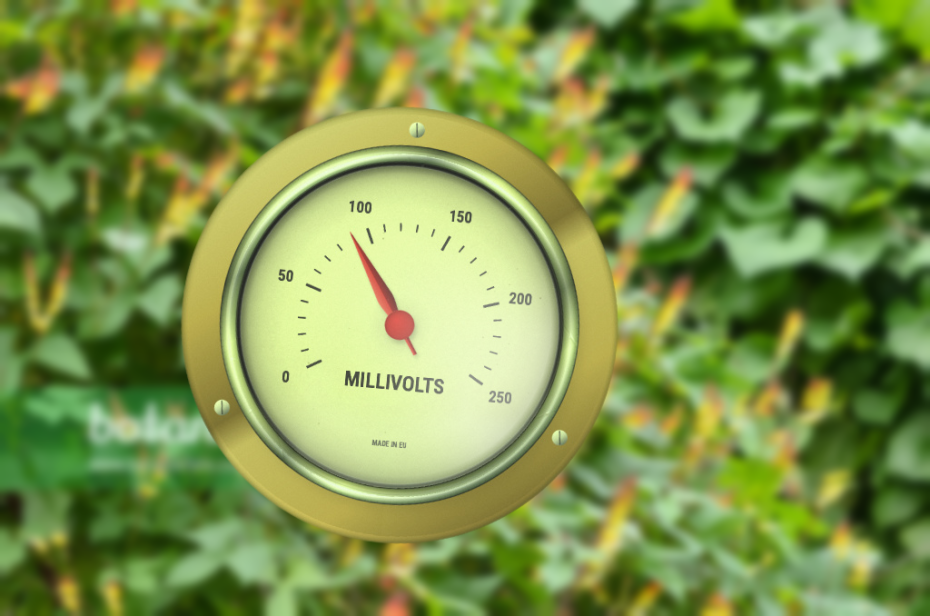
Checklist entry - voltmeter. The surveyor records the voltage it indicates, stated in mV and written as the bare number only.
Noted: 90
